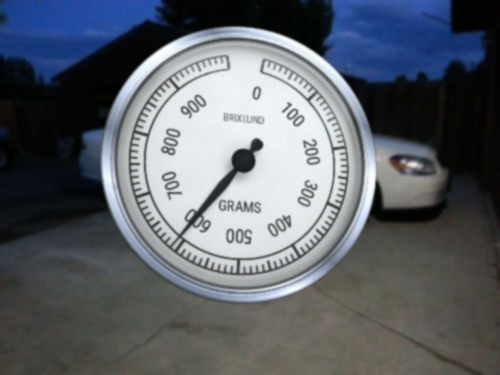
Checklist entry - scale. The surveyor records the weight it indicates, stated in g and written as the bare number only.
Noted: 610
